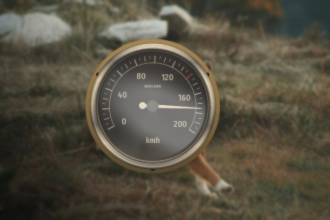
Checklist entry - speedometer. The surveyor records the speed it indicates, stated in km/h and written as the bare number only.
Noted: 175
